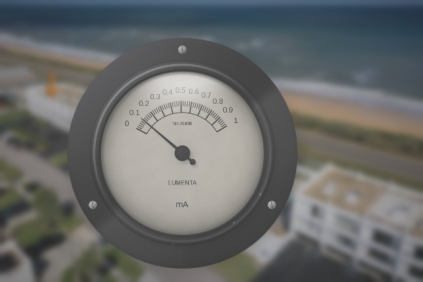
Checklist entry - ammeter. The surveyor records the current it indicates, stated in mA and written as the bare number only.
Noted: 0.1
